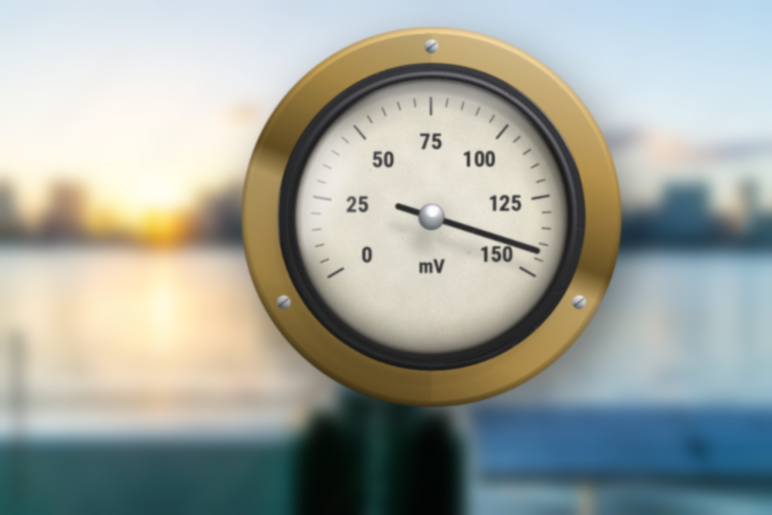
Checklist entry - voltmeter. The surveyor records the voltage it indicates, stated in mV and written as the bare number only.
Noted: 142.5
